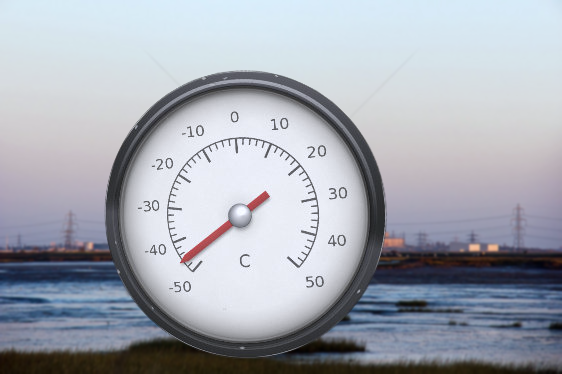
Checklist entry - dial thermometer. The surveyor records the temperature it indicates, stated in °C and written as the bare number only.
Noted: -46
